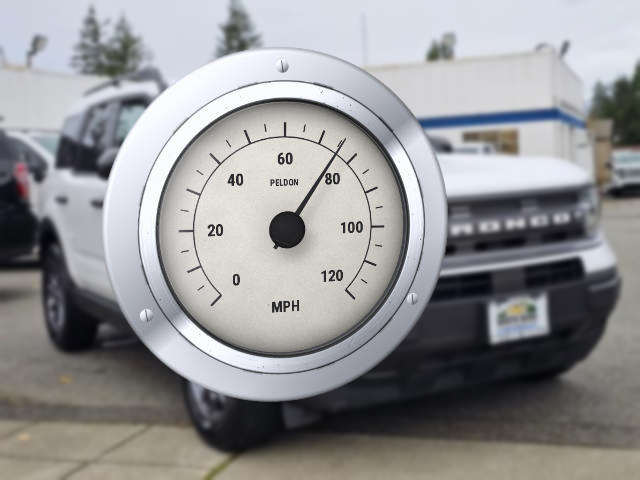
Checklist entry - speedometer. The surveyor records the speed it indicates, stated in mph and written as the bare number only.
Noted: 75
